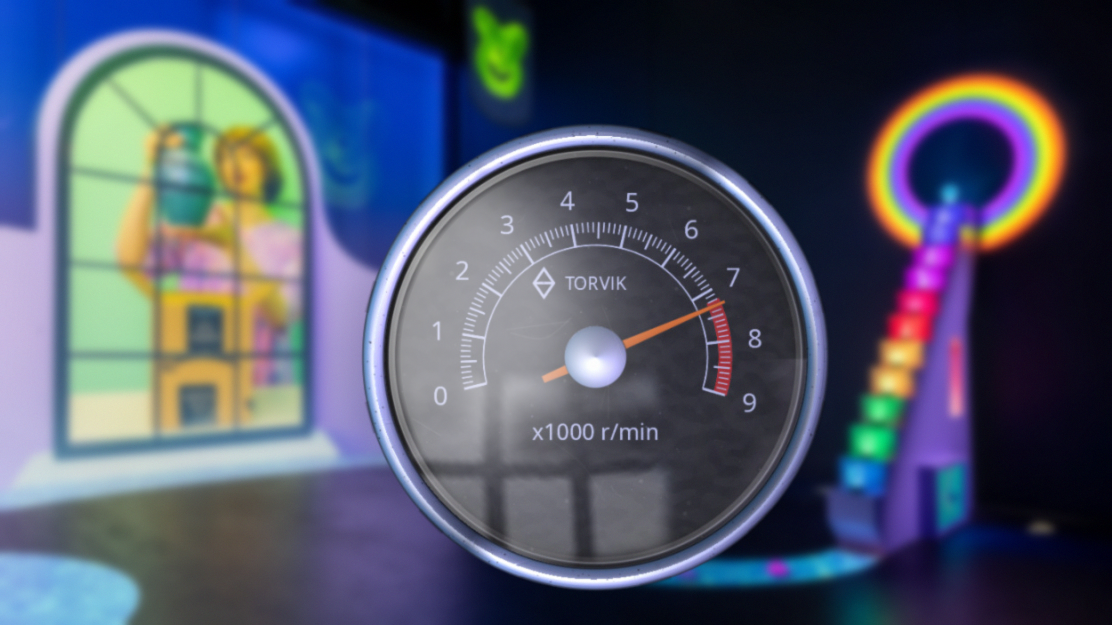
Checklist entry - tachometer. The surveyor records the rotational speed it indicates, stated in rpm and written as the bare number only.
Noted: 7300
